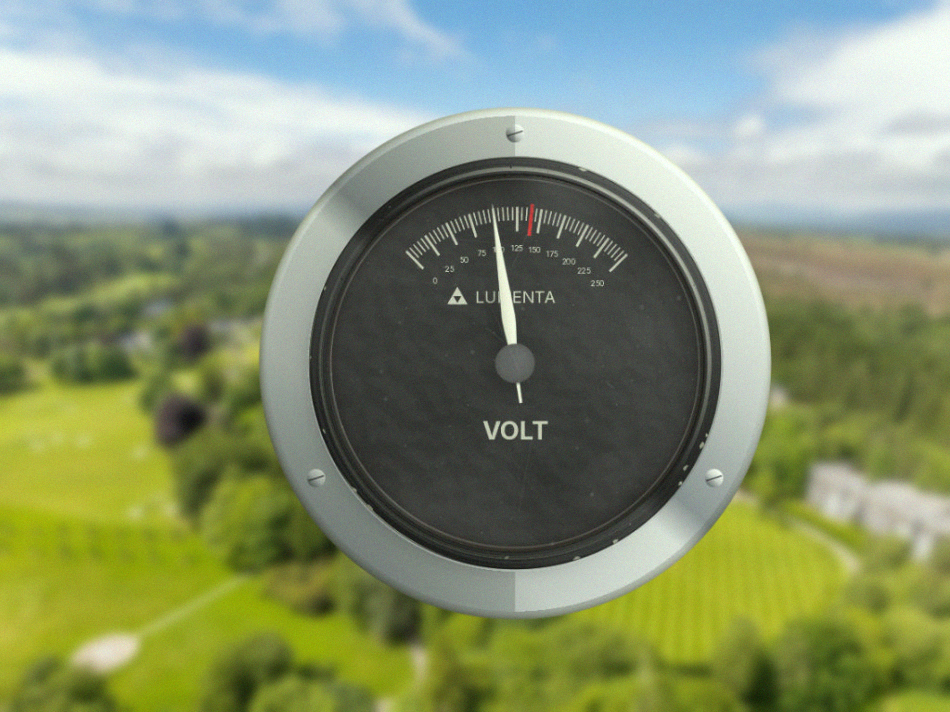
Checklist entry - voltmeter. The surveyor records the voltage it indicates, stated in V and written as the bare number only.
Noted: 100
